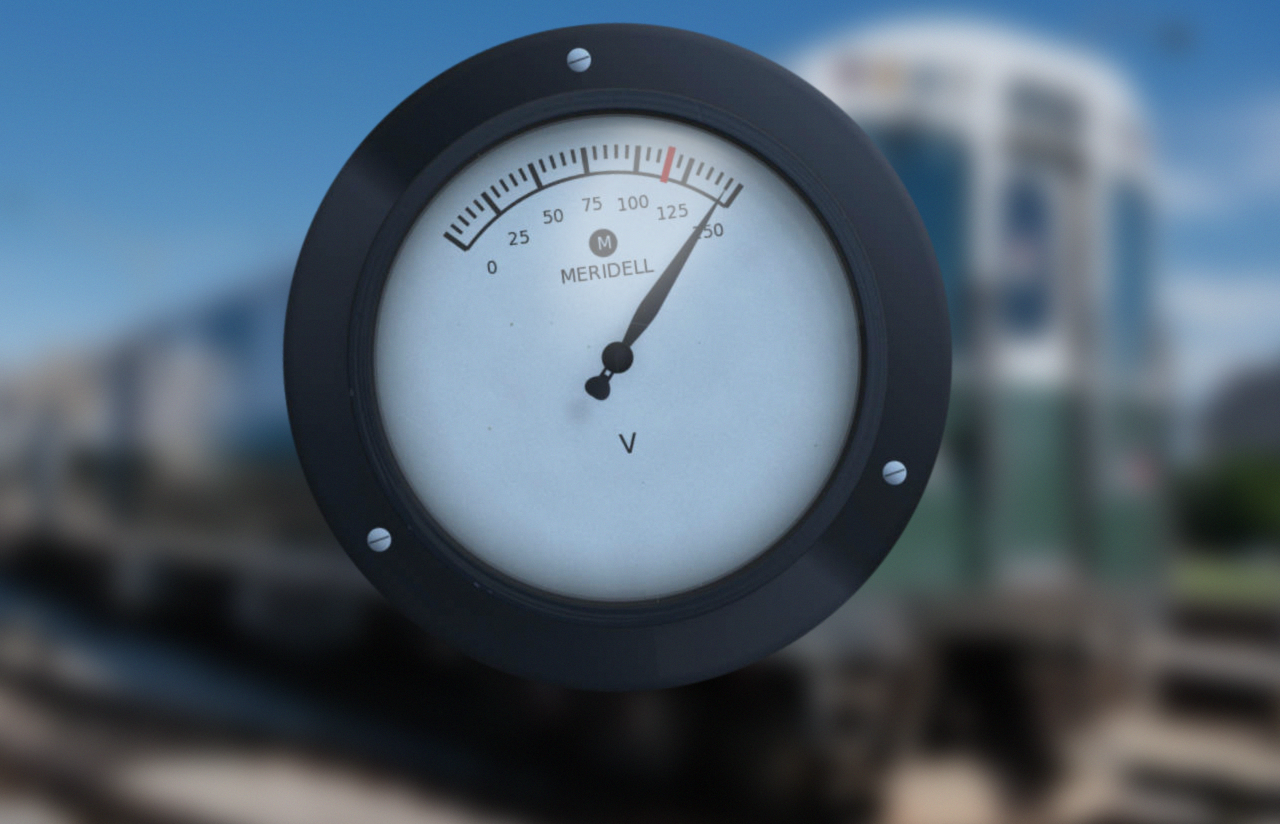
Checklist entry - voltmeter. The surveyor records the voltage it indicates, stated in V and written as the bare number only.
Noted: 145
